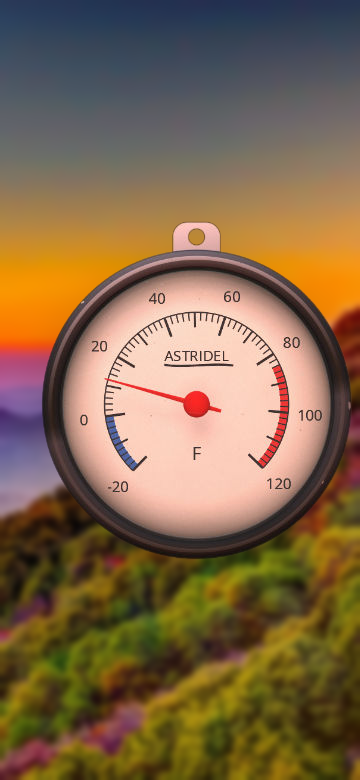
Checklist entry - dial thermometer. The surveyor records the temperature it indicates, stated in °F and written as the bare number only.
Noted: 12
